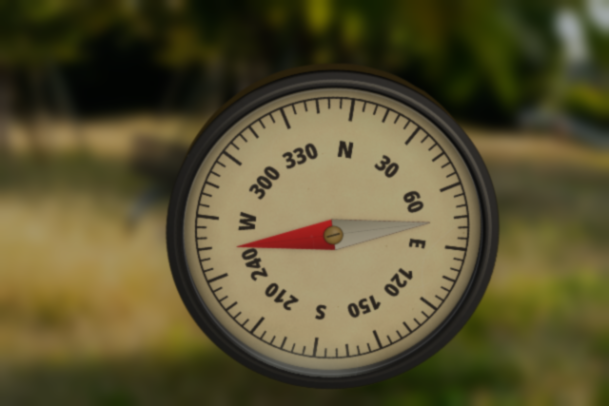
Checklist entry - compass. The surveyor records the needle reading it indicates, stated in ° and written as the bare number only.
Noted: 255
